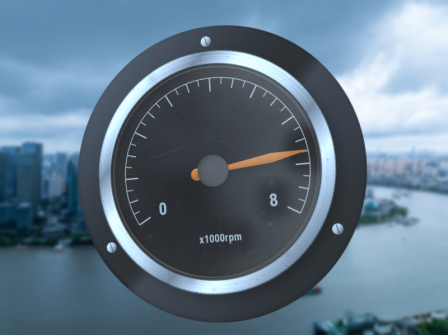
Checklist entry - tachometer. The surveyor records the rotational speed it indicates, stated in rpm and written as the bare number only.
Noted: 6750
